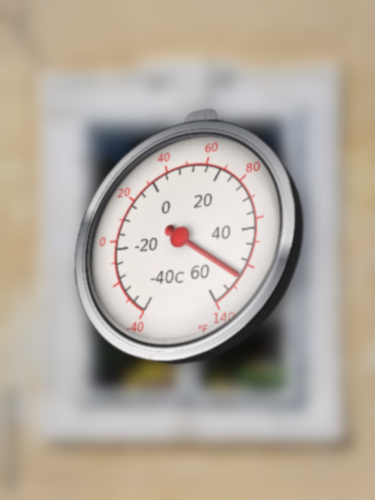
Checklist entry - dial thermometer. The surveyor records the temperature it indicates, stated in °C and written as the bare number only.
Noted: 52
